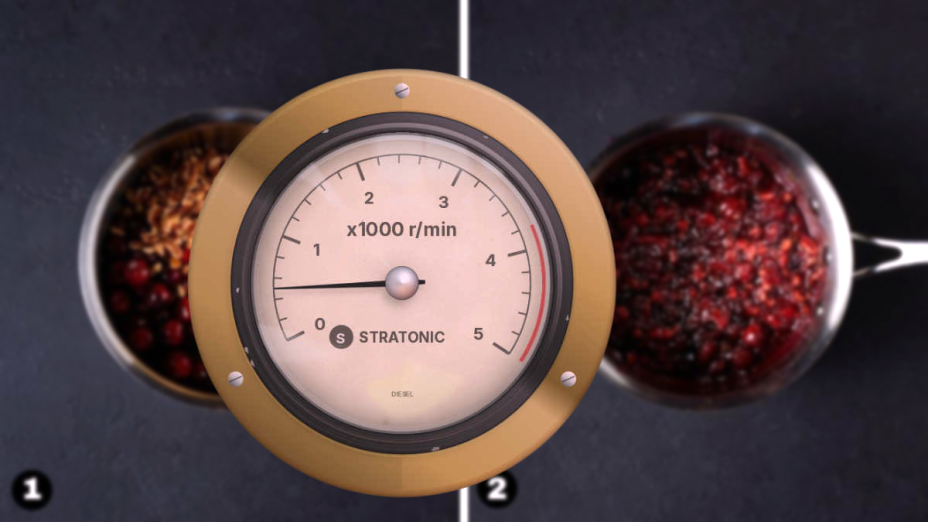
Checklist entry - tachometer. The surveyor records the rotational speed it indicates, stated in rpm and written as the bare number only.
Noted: 500
